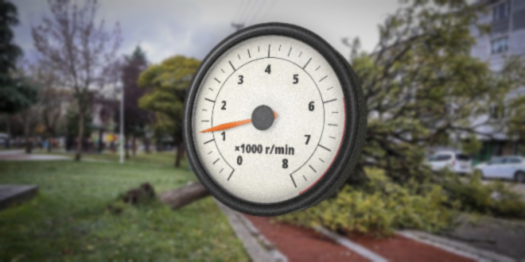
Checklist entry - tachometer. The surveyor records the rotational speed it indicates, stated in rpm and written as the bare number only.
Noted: 1250
